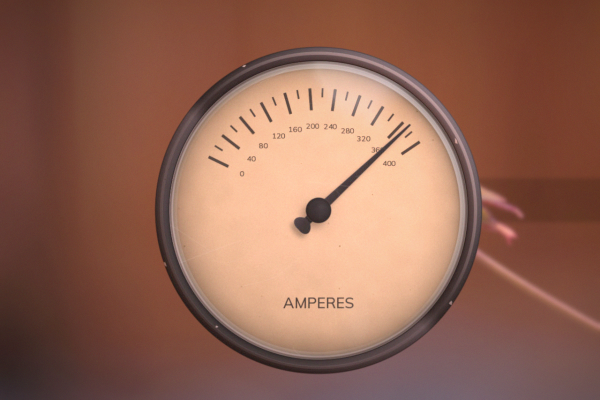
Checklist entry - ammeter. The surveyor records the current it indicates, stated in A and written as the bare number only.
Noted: 370
